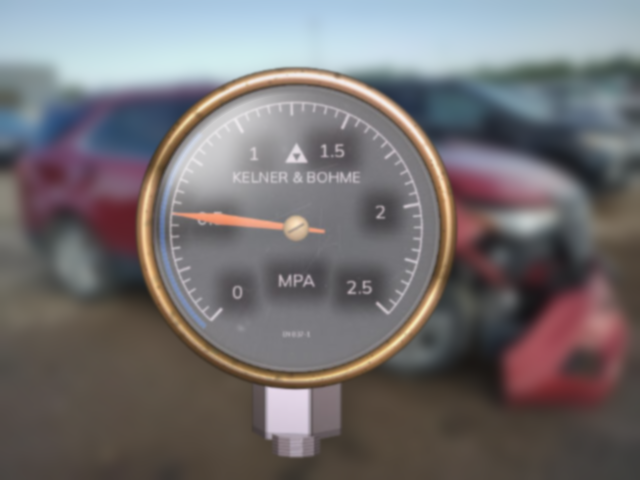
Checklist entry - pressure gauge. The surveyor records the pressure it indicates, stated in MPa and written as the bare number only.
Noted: 0.5
